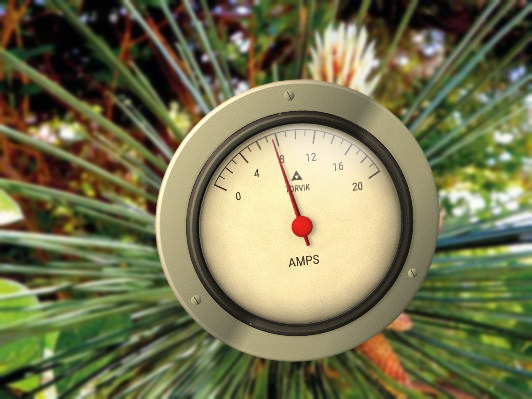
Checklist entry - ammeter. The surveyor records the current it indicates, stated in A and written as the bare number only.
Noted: 7.5
